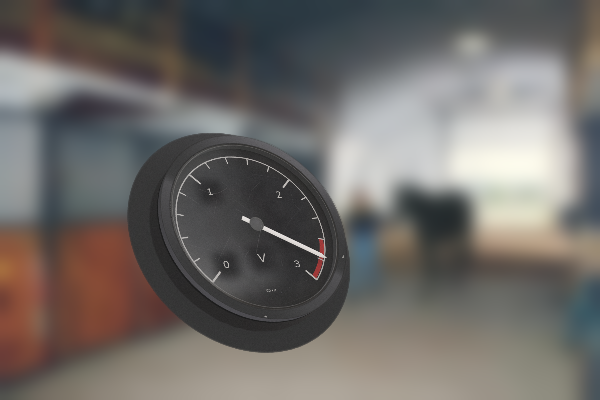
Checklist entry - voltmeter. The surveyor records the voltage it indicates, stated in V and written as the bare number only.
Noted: 2.8
